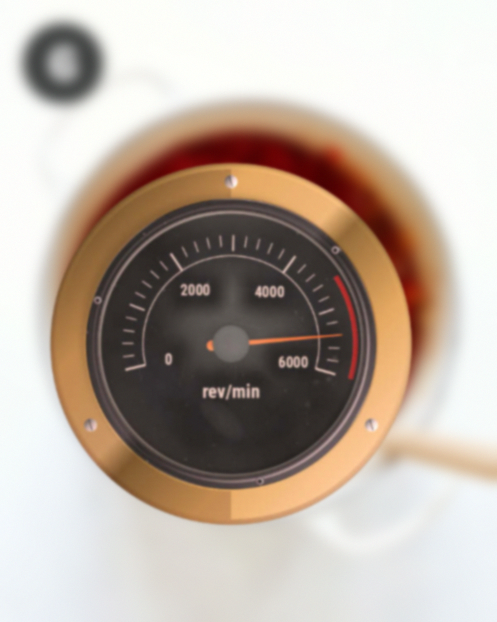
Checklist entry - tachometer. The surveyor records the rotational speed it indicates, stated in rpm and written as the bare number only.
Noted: 5400
